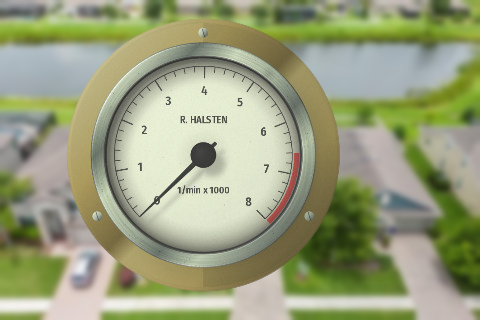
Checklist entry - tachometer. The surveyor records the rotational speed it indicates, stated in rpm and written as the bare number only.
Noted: 0
